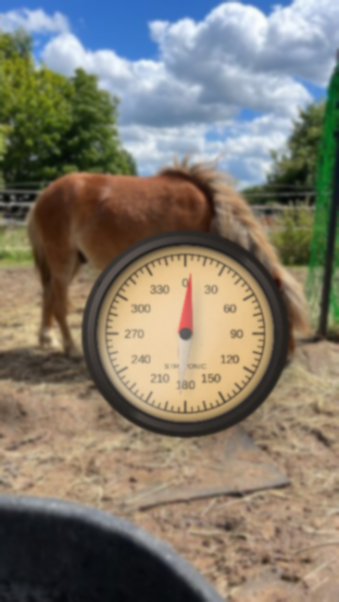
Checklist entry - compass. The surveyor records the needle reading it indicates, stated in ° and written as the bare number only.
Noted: 5
